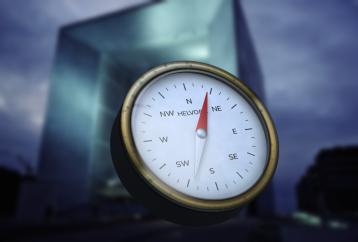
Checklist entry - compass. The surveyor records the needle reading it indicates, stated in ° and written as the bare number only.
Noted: 25
